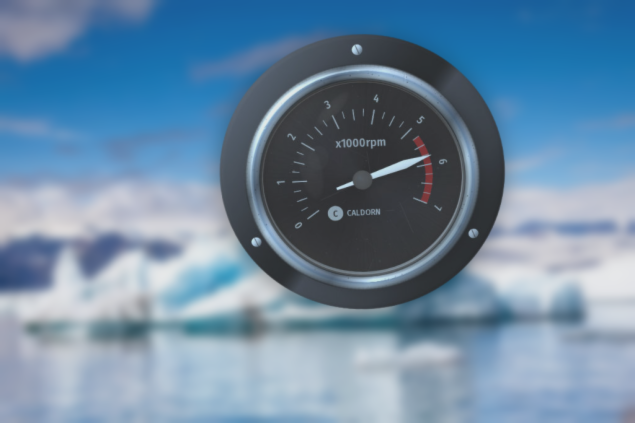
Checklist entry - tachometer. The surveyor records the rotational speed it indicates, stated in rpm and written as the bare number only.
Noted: 5750
